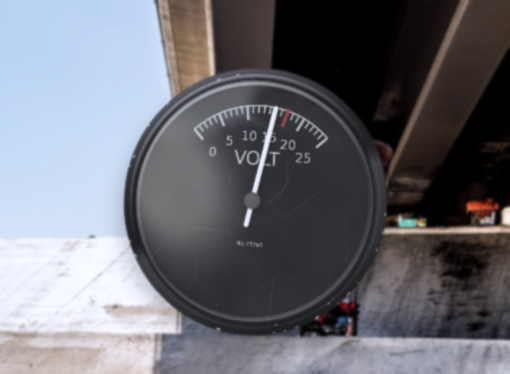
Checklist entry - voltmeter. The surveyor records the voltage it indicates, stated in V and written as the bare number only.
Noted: 15
